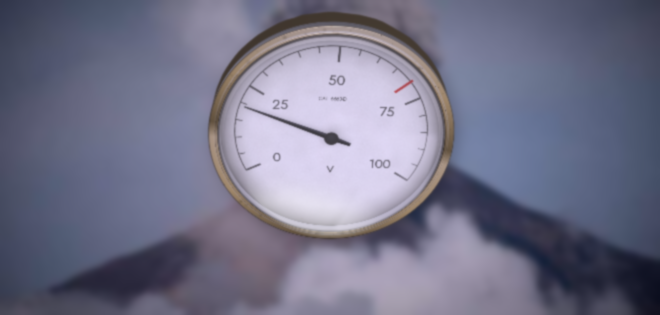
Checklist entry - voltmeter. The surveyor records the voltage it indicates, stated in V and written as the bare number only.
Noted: 20
